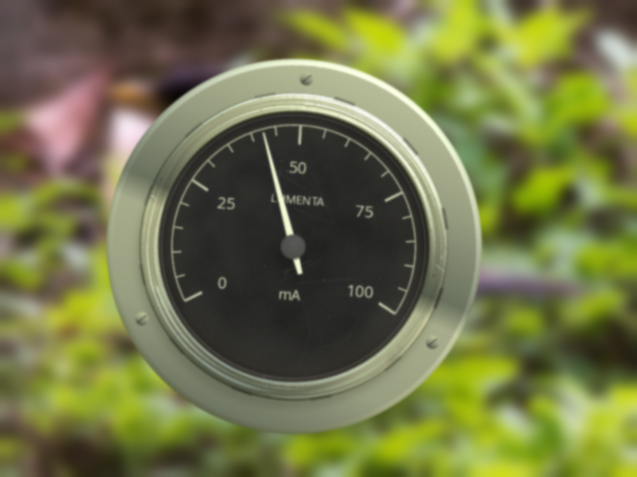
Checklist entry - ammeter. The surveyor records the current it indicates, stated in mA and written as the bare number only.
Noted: 42.5
